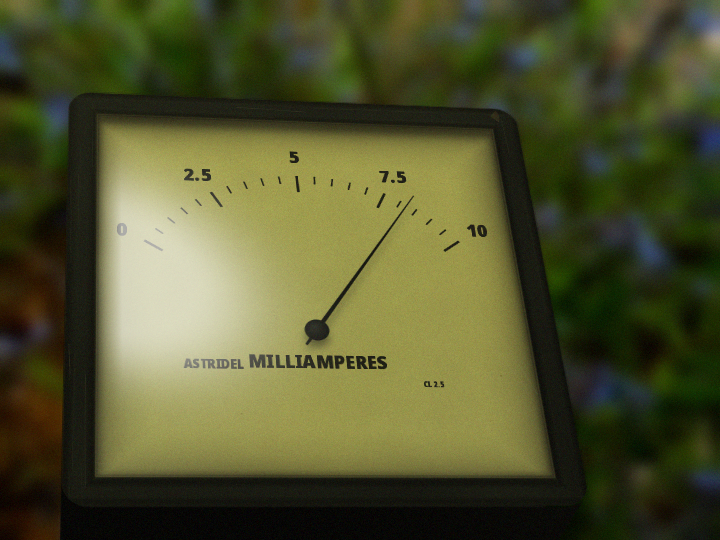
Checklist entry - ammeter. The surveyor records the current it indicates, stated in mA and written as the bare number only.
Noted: 8.25
